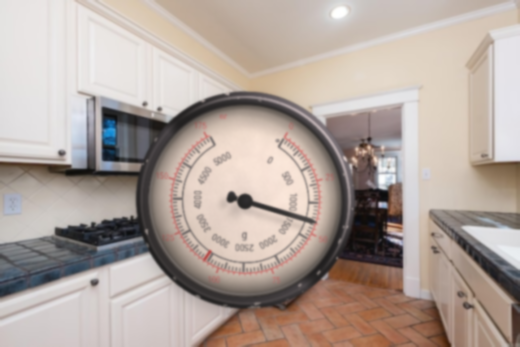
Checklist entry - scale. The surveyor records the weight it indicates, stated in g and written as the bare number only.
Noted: 1250
